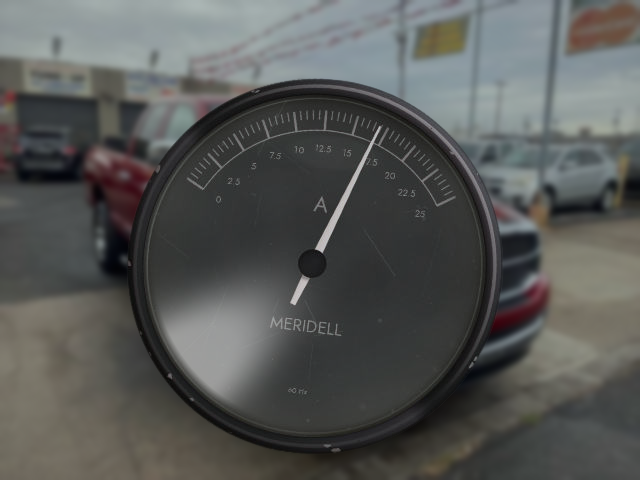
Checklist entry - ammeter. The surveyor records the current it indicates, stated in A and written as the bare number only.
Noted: 17
